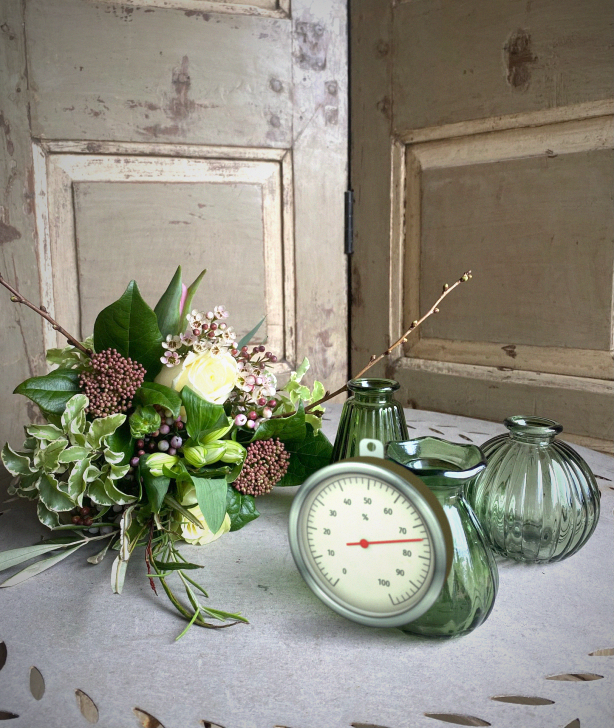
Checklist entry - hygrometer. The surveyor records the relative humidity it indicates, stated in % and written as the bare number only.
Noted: 74
